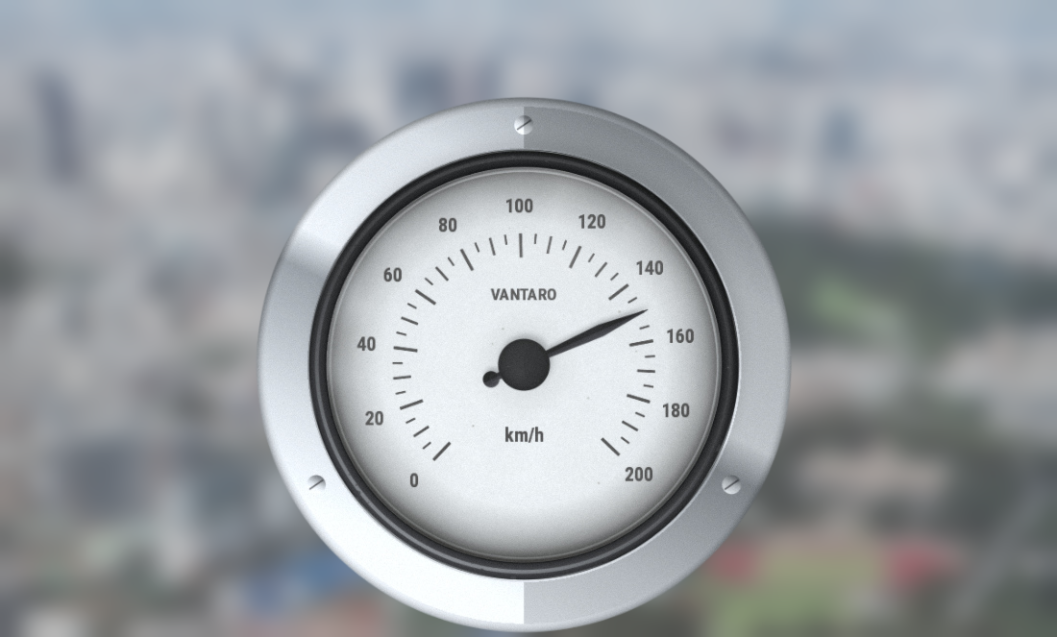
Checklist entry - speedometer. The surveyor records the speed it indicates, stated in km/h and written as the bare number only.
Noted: 150
